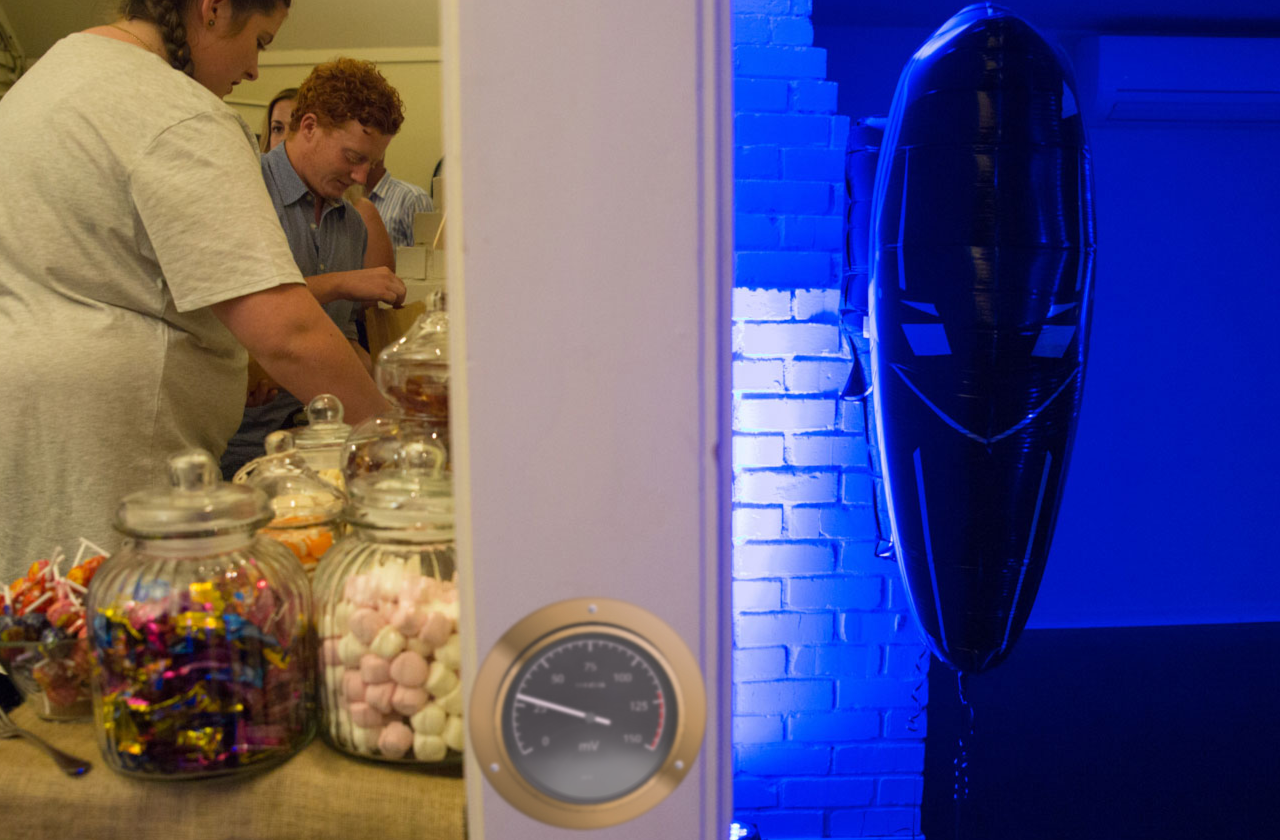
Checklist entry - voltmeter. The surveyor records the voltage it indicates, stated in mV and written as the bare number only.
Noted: 30
